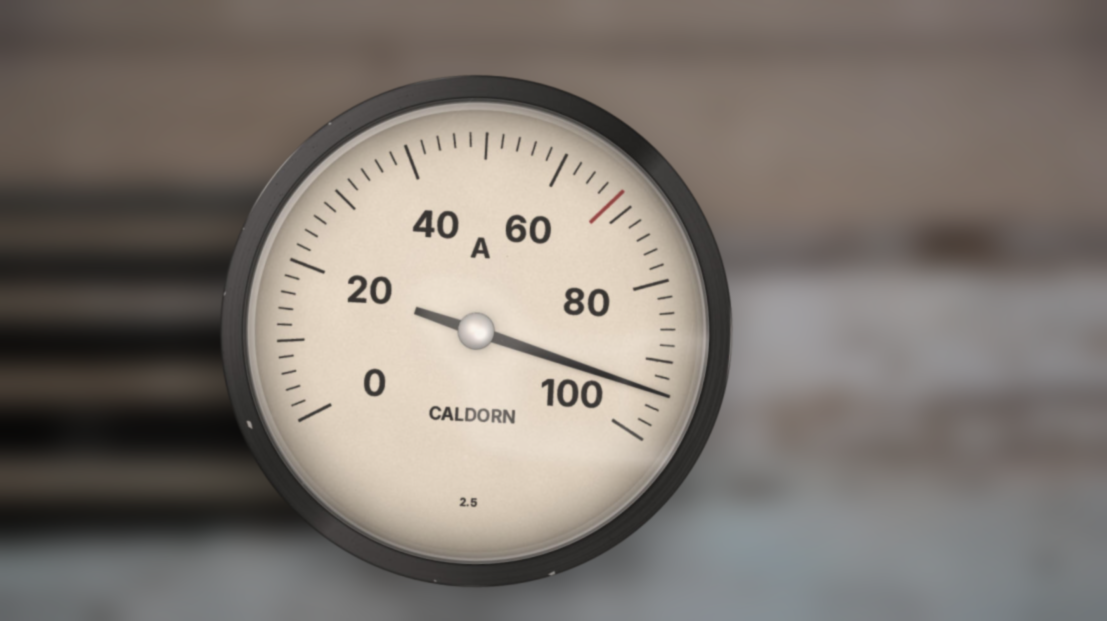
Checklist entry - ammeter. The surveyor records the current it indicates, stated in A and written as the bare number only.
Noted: 94
